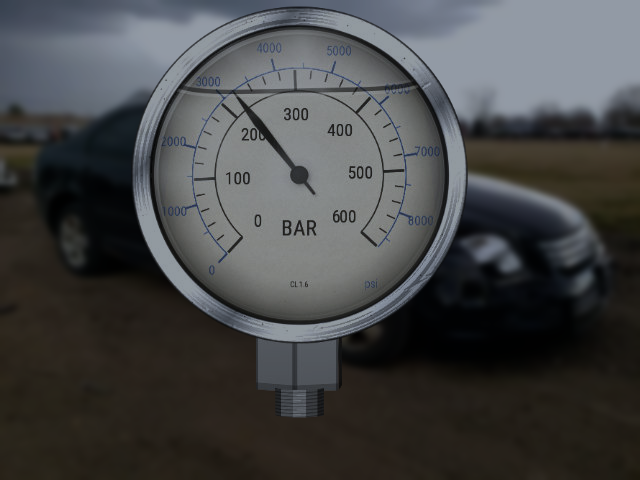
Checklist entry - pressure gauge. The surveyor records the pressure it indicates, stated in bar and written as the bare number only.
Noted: 220
